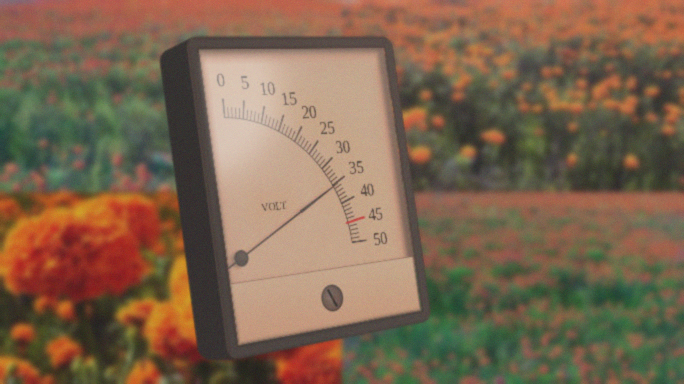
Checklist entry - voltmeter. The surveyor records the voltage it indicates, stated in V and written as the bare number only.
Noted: 35
